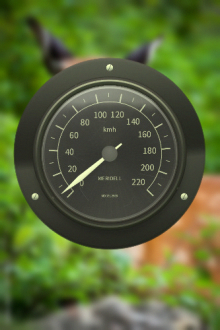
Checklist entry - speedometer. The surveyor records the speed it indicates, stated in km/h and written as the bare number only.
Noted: 5
